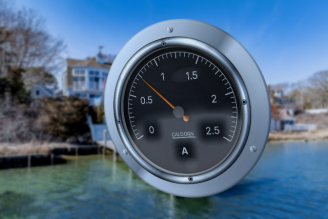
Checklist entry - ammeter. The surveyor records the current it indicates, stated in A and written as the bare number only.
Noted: 0.75
